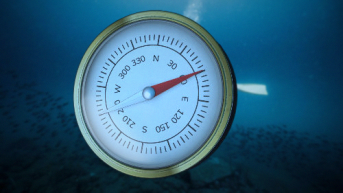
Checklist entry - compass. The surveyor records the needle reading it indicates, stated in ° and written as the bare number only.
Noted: 60
